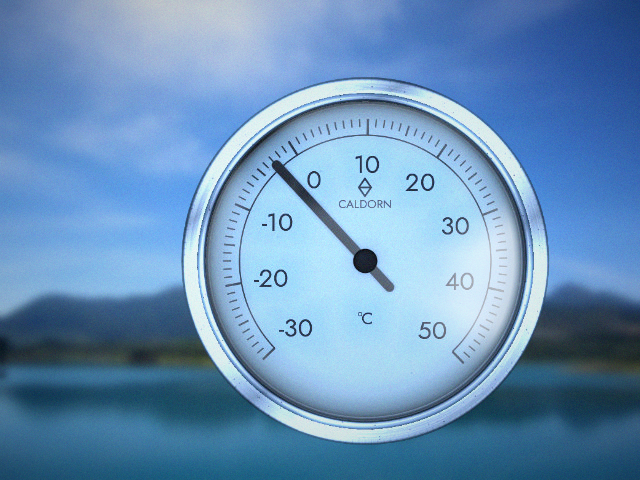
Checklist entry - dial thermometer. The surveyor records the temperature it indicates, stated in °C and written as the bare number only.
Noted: -3
